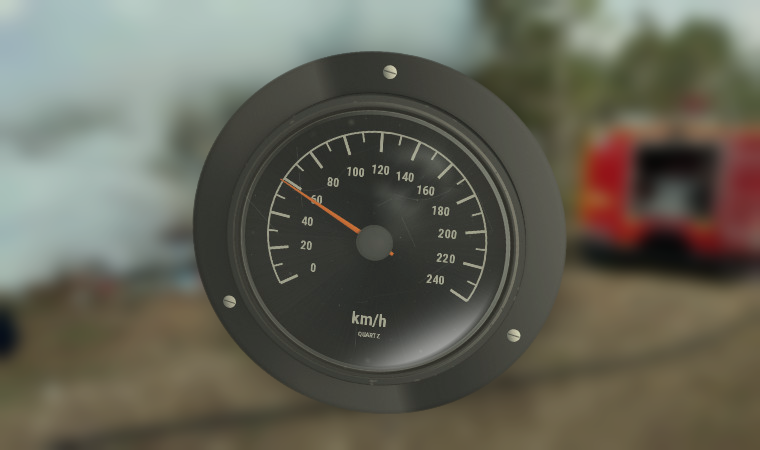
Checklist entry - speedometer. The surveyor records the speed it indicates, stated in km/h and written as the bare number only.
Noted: 60
